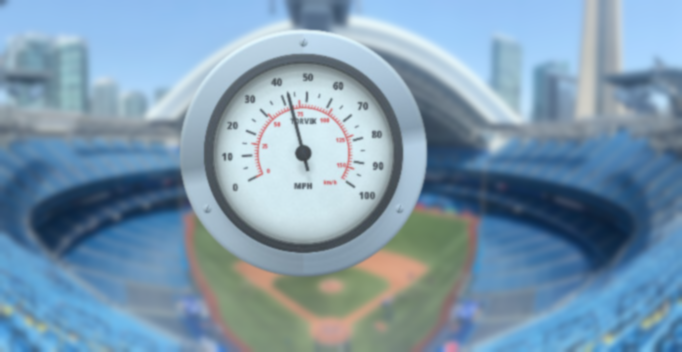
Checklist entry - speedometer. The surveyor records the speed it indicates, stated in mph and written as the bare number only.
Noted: 42.5
